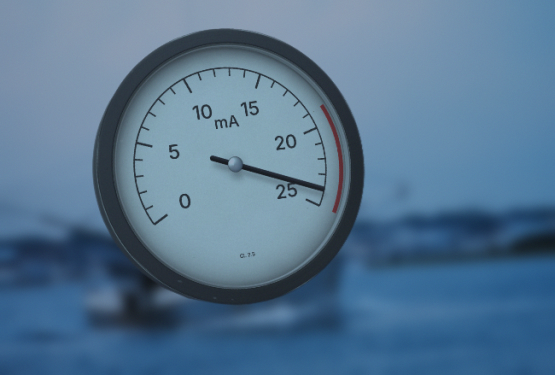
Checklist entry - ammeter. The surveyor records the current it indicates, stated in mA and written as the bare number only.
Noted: 24
